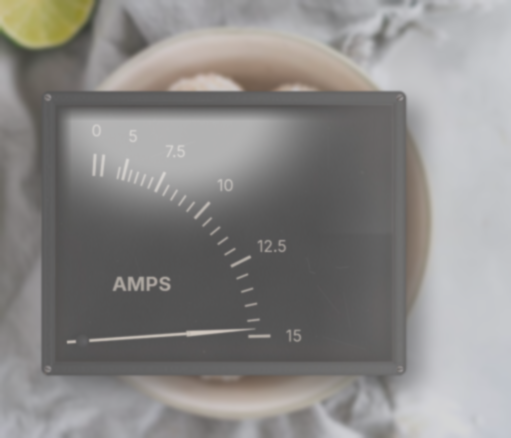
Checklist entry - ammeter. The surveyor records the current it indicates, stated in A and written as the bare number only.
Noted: 14.75
